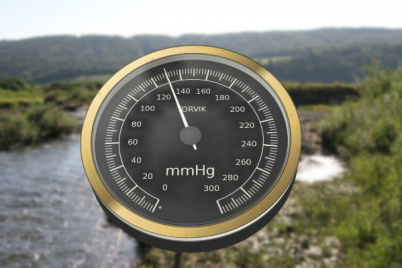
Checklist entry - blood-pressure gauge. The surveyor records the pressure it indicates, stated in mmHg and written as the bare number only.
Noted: 130
